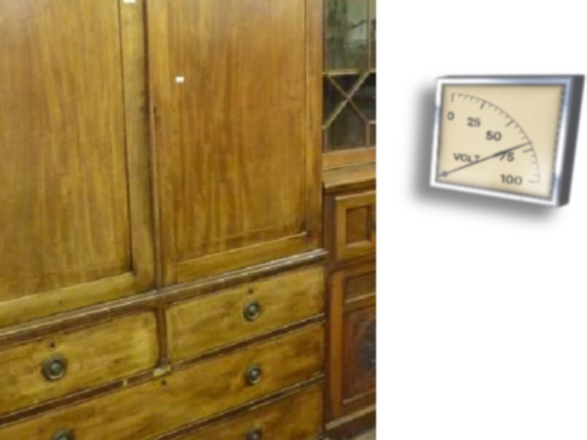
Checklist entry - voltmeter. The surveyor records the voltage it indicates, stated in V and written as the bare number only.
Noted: 70
